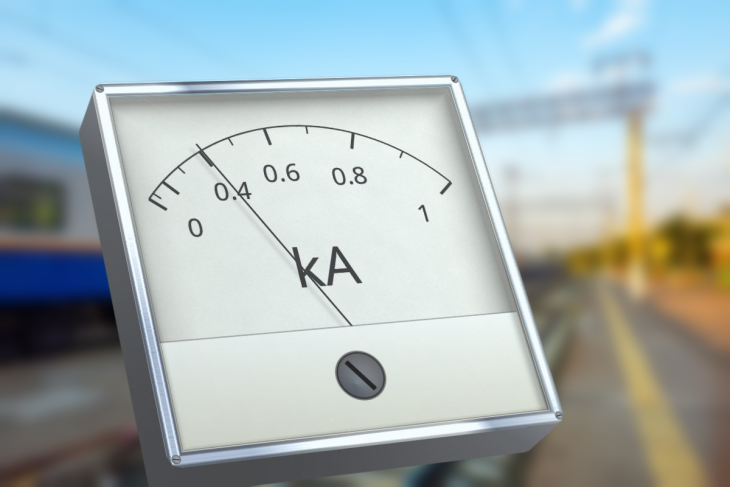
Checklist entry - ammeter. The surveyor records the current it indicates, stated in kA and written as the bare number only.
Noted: 0.4
